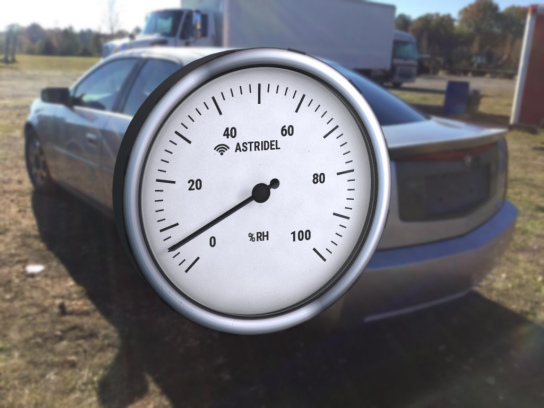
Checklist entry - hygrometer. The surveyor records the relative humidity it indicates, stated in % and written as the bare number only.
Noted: 6
